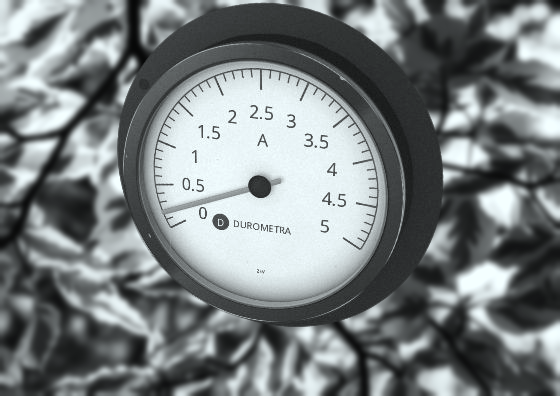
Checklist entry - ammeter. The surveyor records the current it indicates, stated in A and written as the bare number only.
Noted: 0.2
